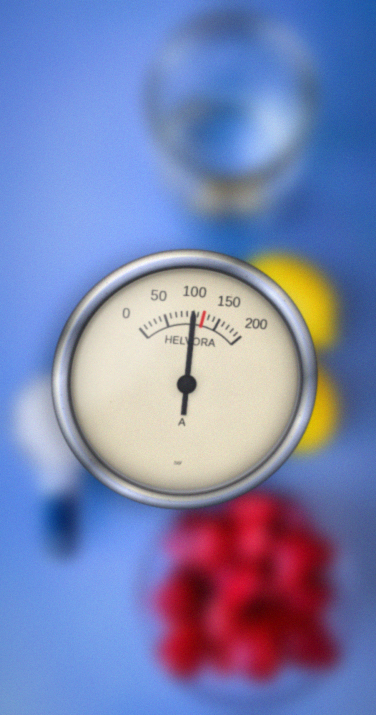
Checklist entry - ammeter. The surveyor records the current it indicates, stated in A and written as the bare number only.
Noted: 100
